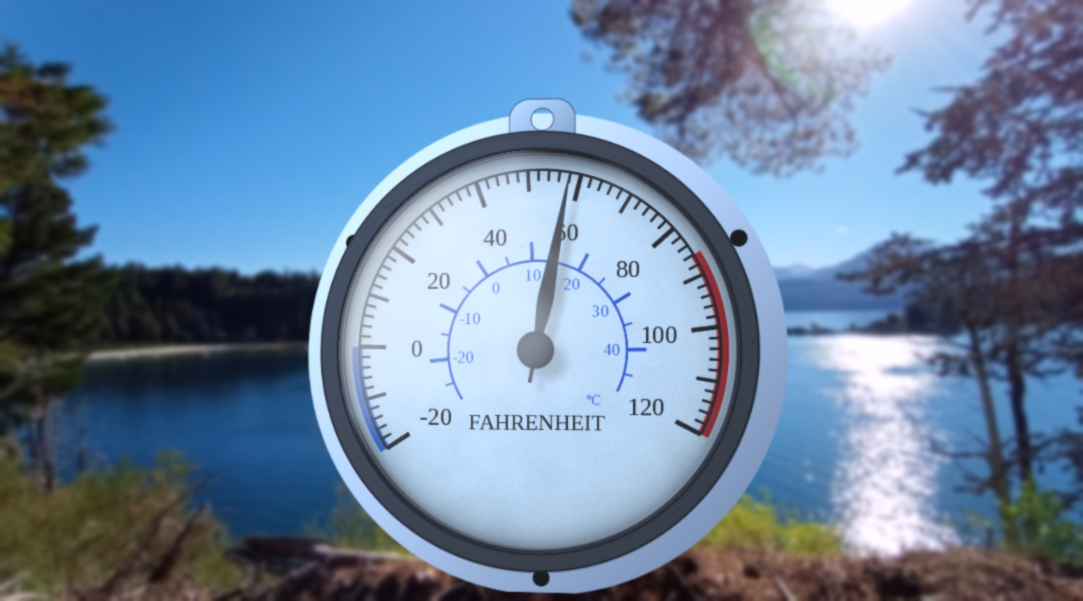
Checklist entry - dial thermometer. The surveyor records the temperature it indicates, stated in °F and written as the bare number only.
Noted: 58
